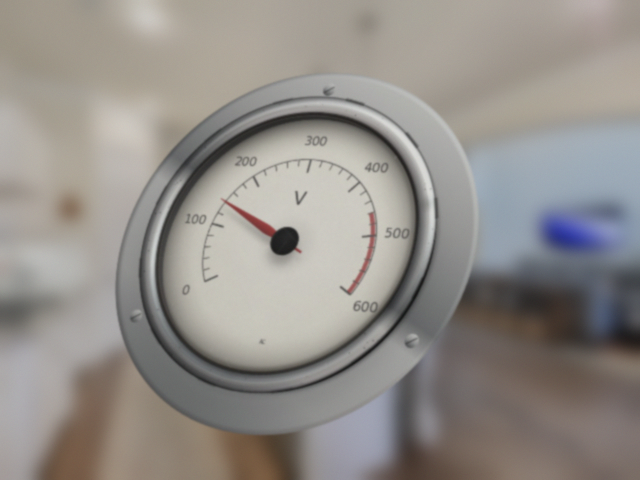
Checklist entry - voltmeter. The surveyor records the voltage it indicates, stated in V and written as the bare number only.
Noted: 140
